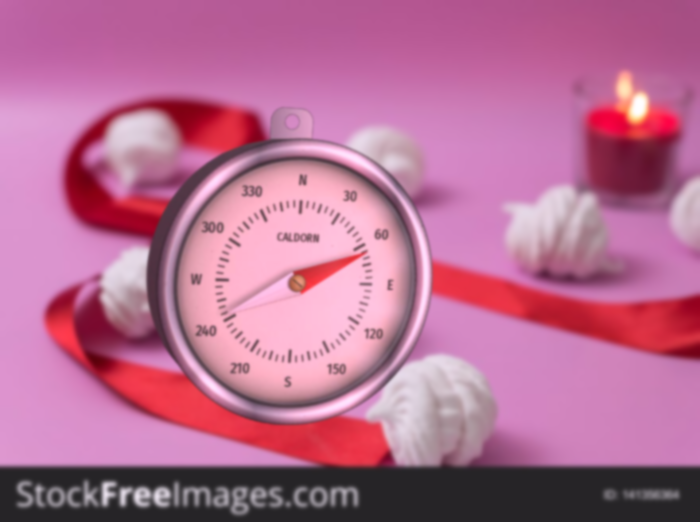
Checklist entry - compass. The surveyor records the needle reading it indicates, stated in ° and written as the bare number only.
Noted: 65
